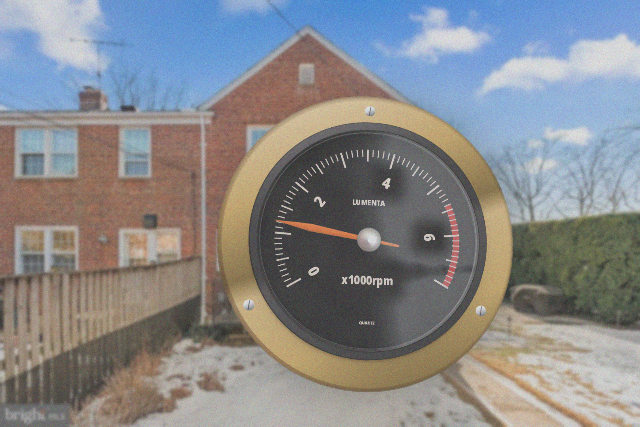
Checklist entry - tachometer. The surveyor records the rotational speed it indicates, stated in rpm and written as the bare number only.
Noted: 1200
